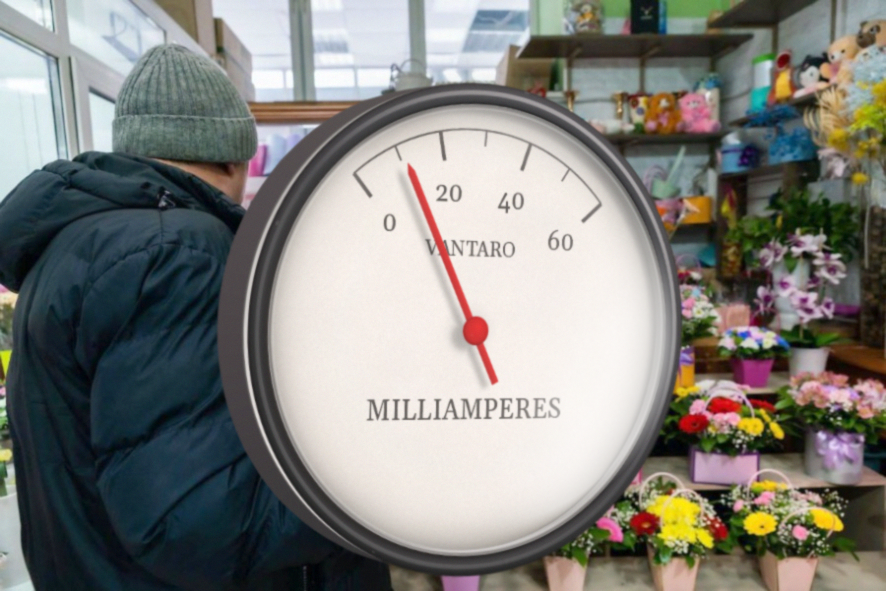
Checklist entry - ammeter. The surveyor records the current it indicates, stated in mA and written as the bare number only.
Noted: 10
